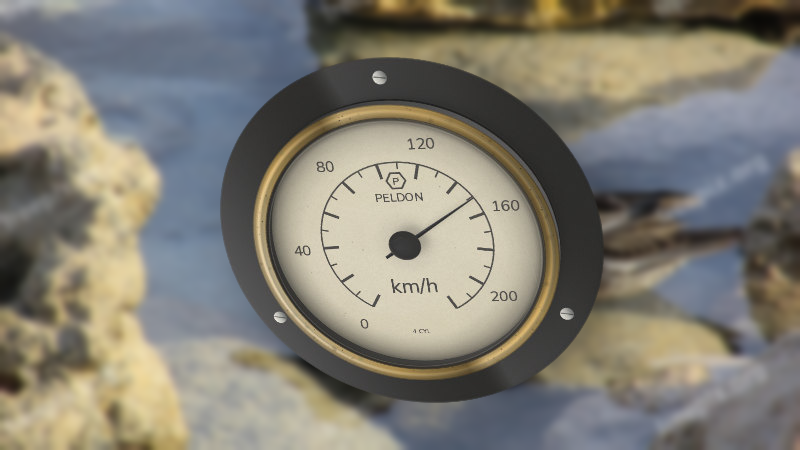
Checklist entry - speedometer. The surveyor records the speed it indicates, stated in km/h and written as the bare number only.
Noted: 150
